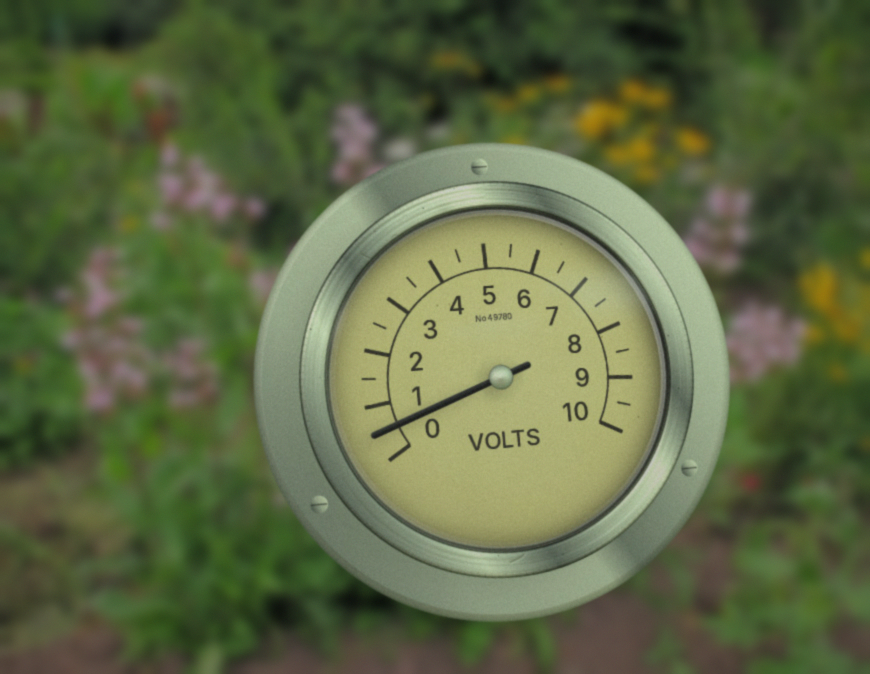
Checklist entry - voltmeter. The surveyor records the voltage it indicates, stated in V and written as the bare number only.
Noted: 0.5
